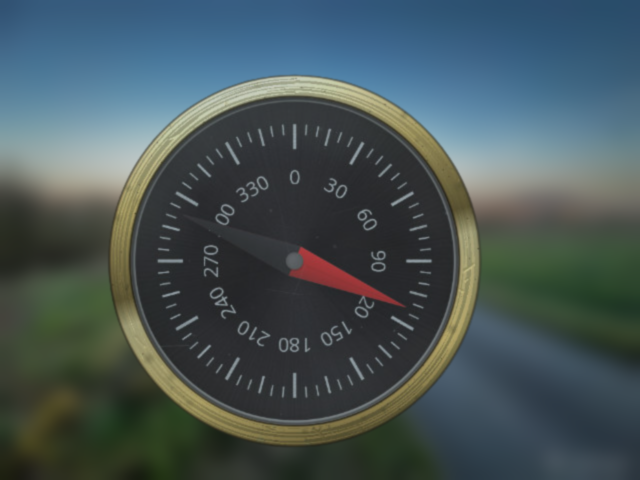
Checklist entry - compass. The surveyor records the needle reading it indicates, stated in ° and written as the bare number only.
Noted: 112.5
